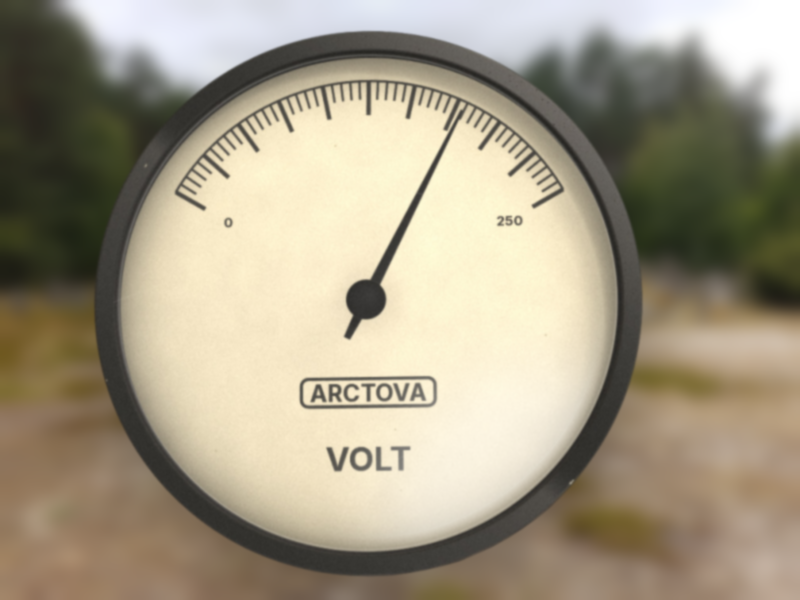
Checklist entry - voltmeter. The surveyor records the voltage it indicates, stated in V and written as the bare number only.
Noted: 180
